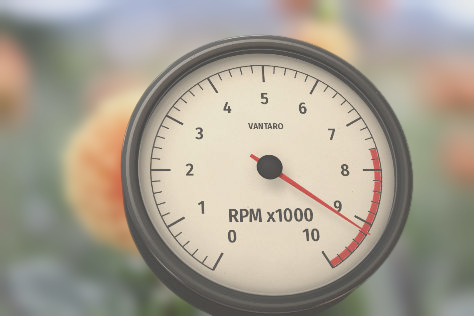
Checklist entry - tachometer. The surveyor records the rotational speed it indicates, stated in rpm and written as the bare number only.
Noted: 9200
